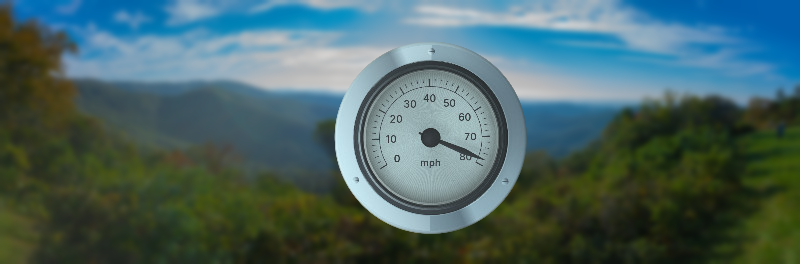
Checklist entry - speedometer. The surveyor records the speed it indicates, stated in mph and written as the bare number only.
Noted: 78
